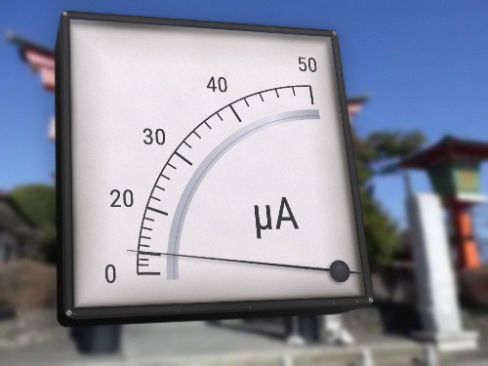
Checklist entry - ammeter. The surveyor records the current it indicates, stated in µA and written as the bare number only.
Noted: 10
